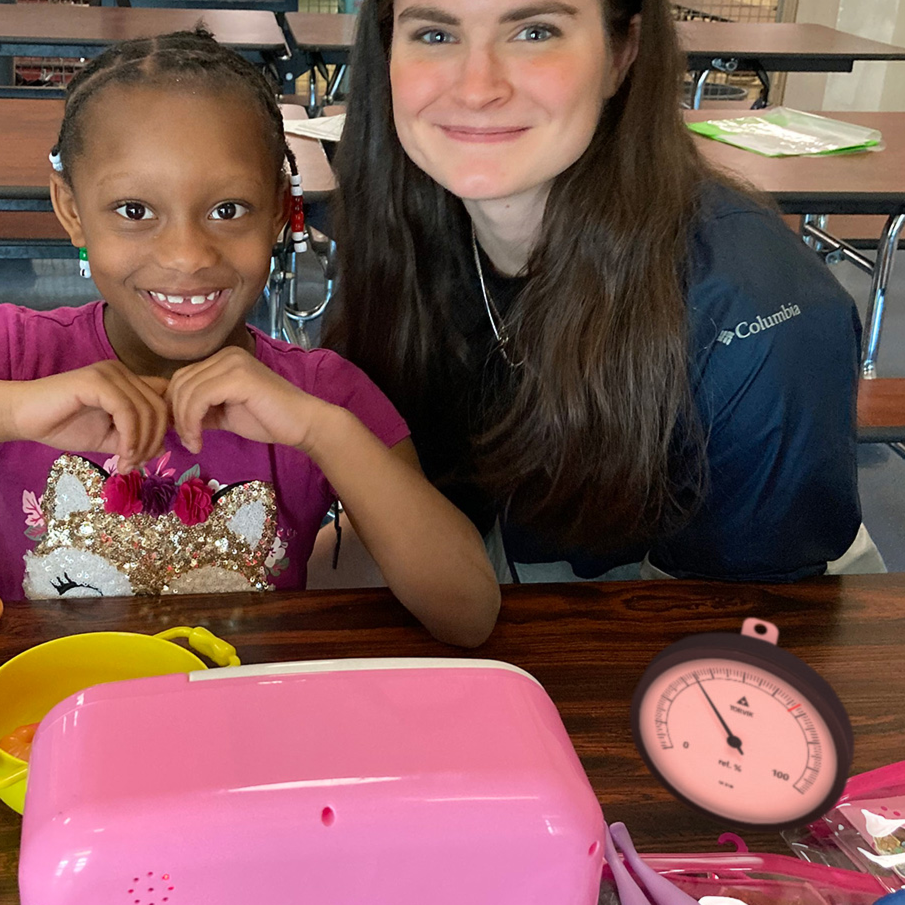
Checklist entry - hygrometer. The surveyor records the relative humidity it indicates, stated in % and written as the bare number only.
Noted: 35
